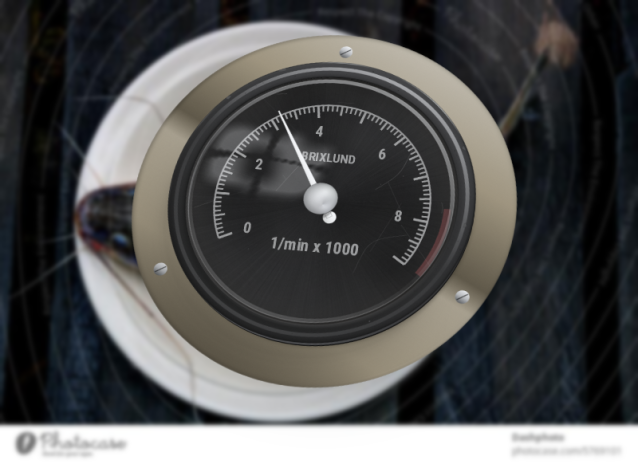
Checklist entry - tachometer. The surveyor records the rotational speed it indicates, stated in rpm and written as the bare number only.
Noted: 3200
